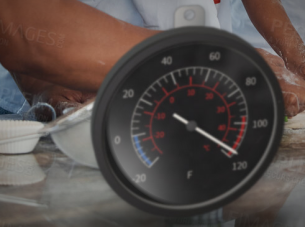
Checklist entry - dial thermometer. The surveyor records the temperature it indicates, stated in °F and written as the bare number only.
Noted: 116
